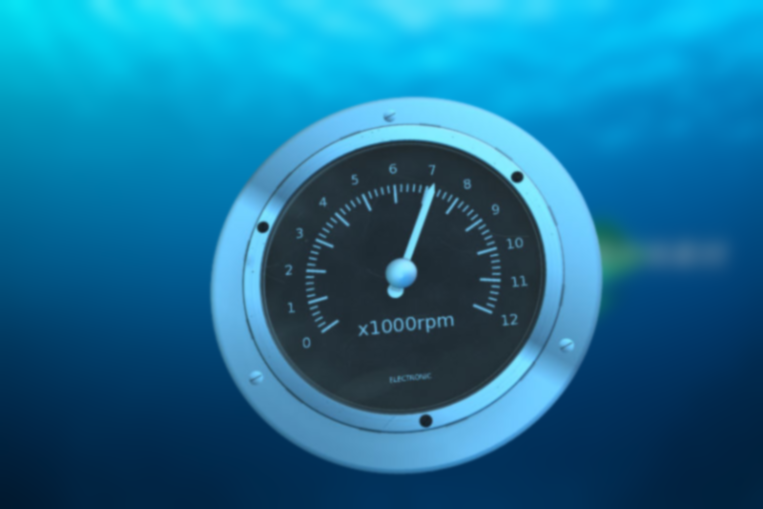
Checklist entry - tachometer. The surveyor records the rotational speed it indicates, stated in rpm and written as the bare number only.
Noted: 7200
